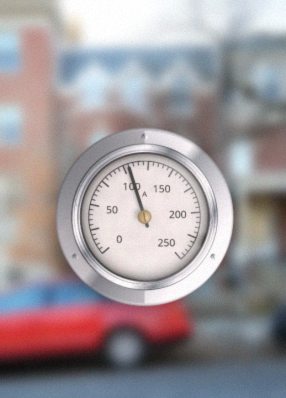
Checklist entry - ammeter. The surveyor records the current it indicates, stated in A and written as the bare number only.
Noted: 105
